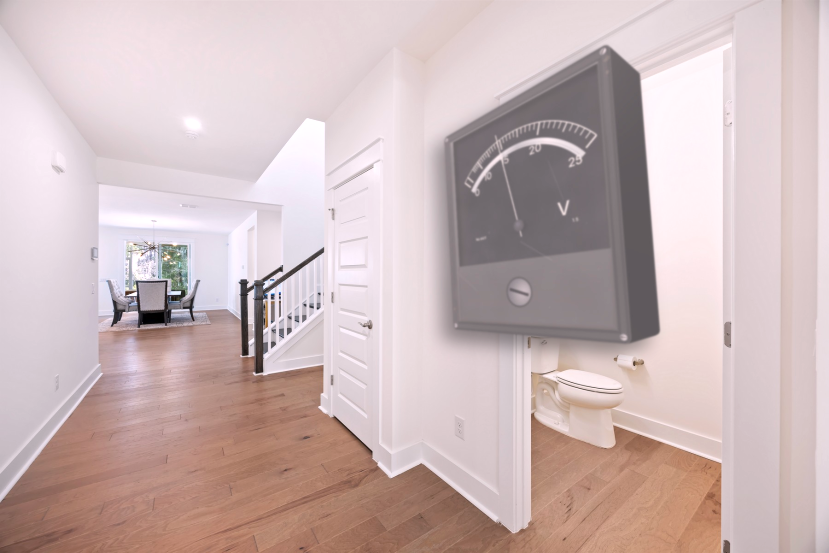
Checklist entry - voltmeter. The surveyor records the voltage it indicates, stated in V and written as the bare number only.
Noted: 15
